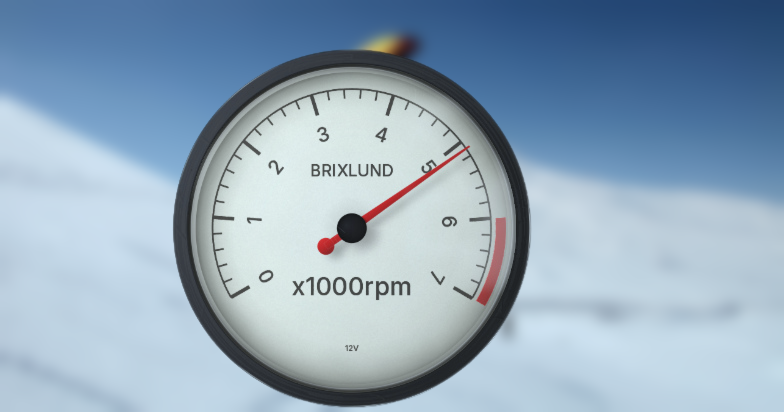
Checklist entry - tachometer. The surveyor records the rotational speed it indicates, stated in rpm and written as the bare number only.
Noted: 5100
